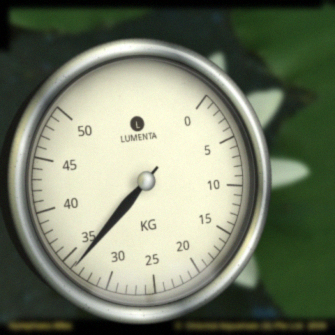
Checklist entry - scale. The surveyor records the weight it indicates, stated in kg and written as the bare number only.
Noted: 34
